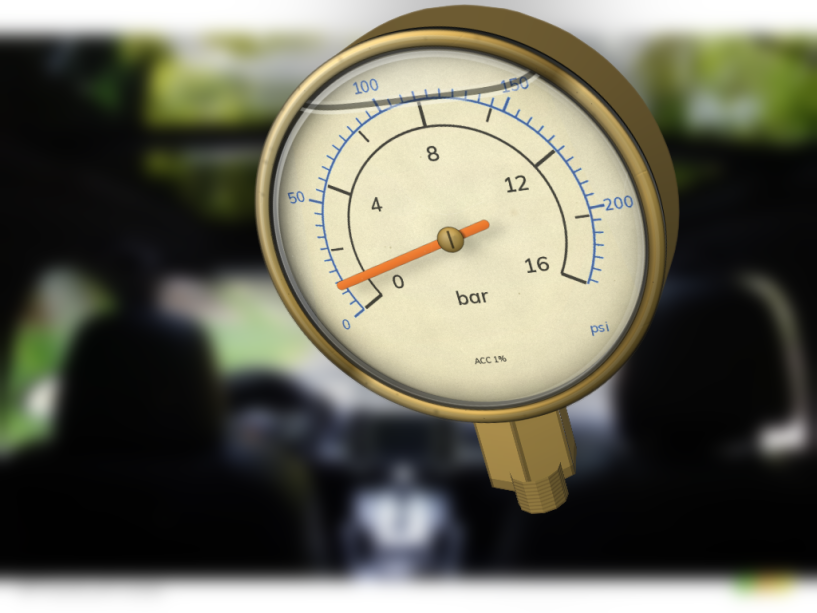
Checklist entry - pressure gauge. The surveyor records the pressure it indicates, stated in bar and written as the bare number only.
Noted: 1
